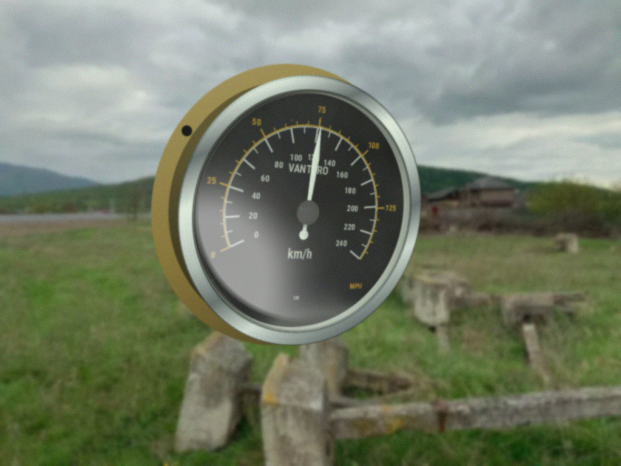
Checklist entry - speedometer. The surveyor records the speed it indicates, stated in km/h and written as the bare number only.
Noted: 120
